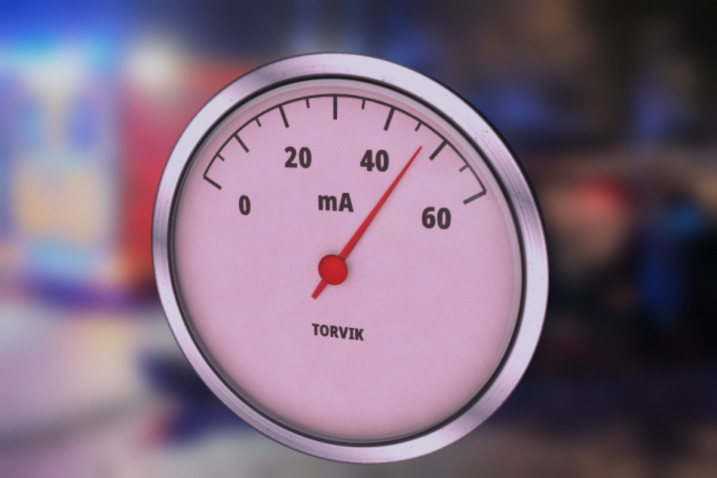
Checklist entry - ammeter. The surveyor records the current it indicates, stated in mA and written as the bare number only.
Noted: 47.5
